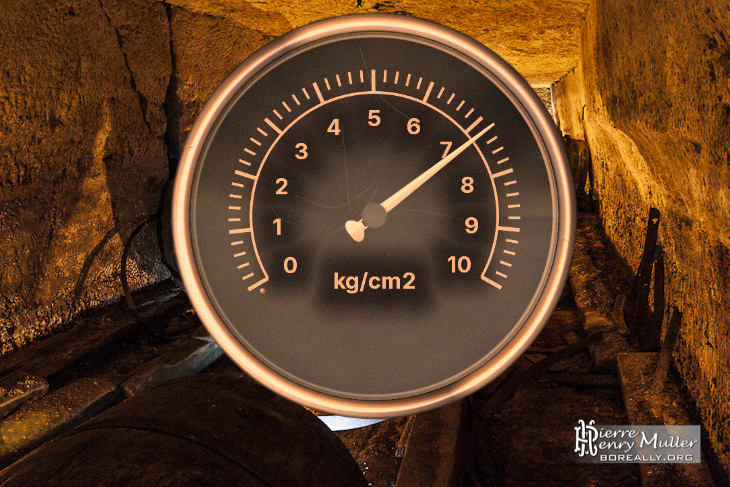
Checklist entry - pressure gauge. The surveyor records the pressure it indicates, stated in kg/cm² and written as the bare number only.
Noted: 7.2
